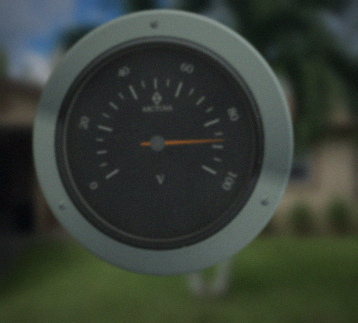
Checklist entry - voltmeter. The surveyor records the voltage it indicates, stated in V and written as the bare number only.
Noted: 87.5
